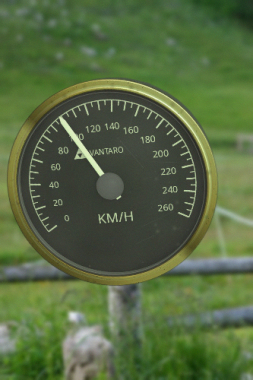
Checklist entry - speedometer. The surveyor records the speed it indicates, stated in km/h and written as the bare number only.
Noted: 100
